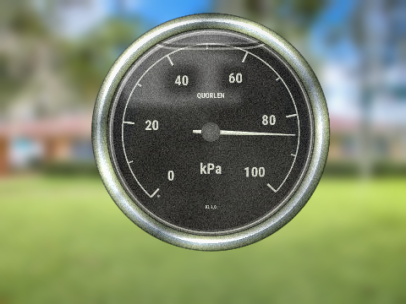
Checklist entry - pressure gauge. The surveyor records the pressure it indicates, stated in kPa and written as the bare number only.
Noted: 85
